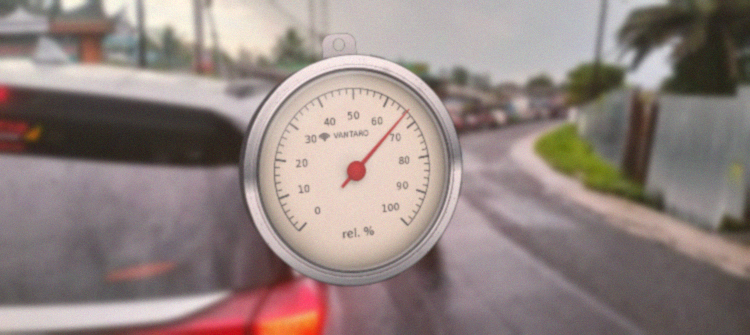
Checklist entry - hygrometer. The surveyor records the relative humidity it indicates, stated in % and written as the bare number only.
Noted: 66
